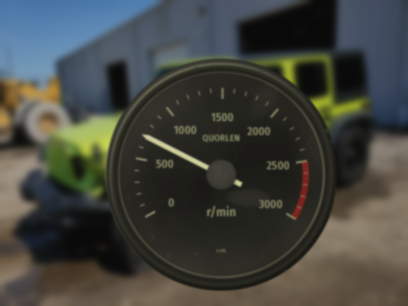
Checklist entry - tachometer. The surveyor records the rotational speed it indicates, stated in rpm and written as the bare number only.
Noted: 700
